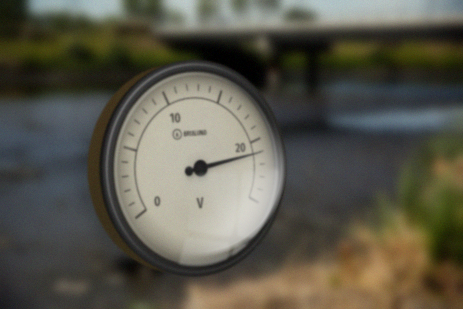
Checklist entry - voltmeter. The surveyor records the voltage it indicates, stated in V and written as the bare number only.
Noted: 21
